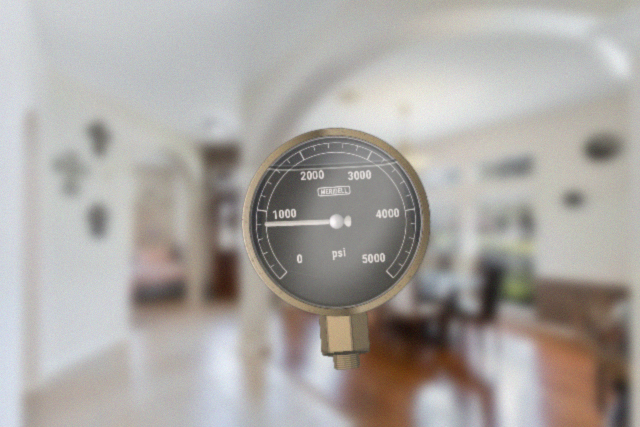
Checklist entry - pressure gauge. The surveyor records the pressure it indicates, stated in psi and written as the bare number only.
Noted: 800
